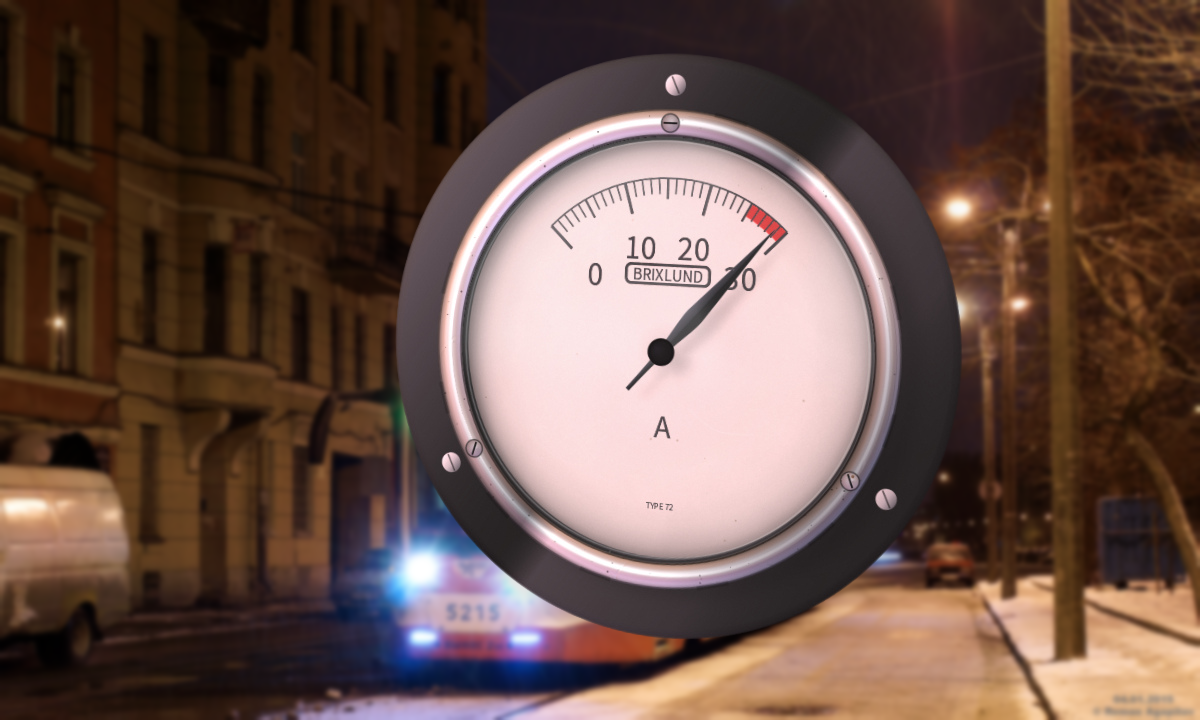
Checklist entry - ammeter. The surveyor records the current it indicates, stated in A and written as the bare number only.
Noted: 29
